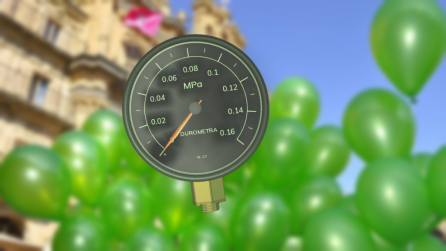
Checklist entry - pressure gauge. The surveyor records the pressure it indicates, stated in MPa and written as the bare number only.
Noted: 0
